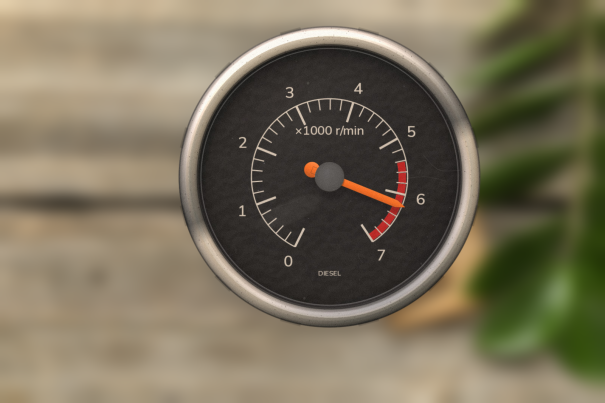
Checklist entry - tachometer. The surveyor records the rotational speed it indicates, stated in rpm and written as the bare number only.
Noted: 6200
